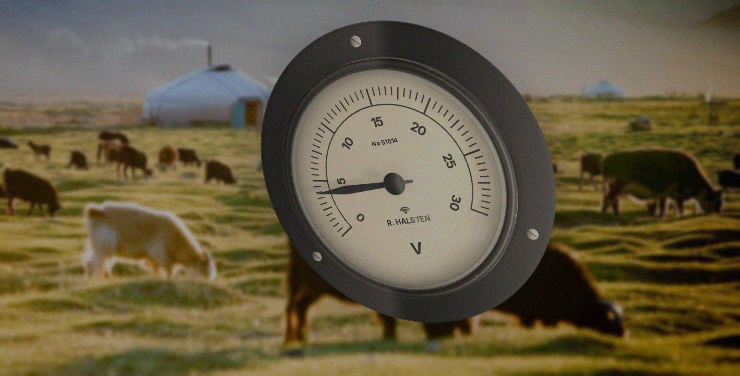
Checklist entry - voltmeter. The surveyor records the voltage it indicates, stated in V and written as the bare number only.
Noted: 4
